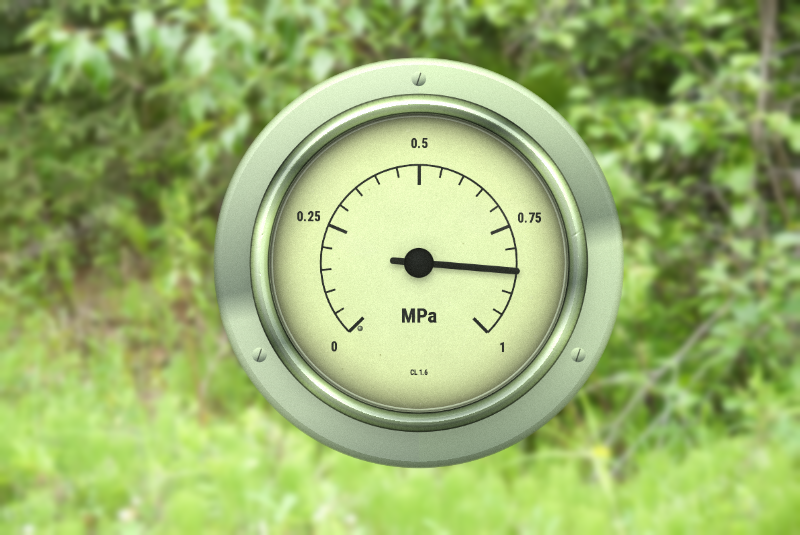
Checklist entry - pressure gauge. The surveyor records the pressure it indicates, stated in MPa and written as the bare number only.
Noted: 0.85
